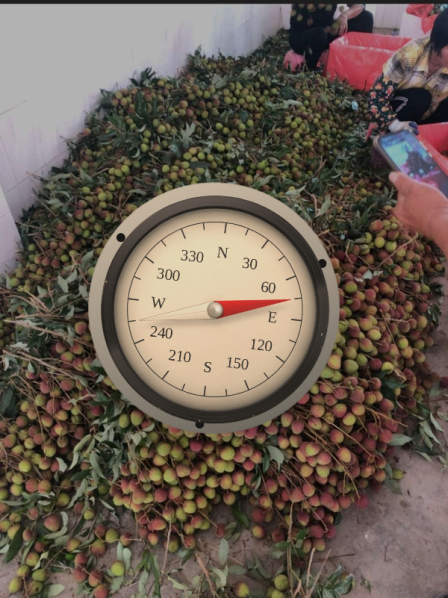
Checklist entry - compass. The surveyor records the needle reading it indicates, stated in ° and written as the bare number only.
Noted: 75
